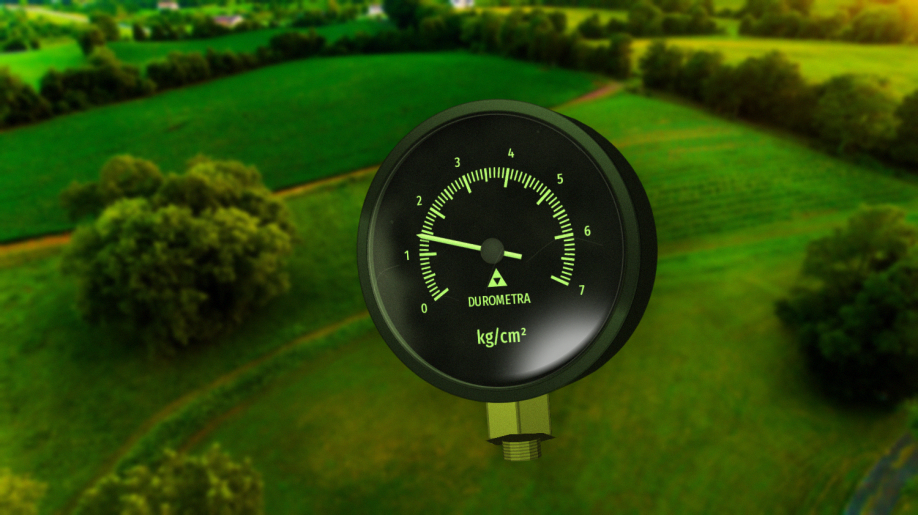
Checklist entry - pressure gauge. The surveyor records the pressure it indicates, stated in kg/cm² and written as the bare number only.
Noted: 1.4
